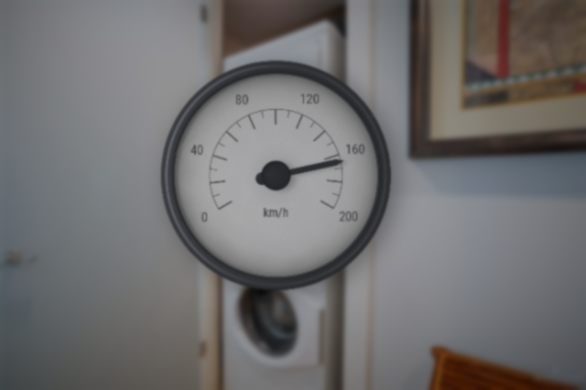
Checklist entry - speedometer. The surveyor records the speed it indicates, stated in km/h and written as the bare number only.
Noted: 165
